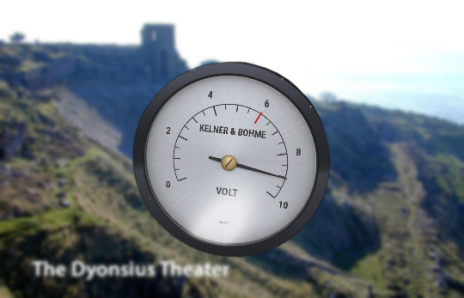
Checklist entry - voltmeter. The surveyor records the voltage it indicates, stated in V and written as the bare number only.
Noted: 9
